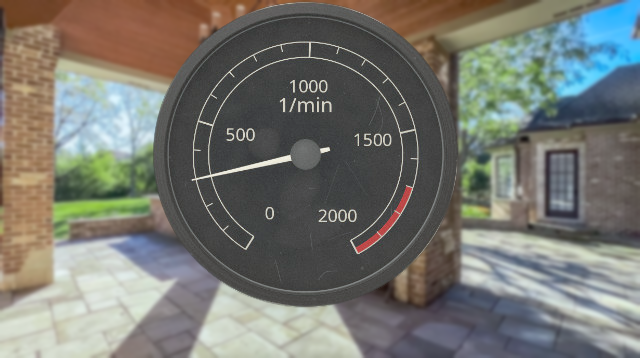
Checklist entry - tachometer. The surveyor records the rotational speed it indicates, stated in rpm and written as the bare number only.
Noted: 300
